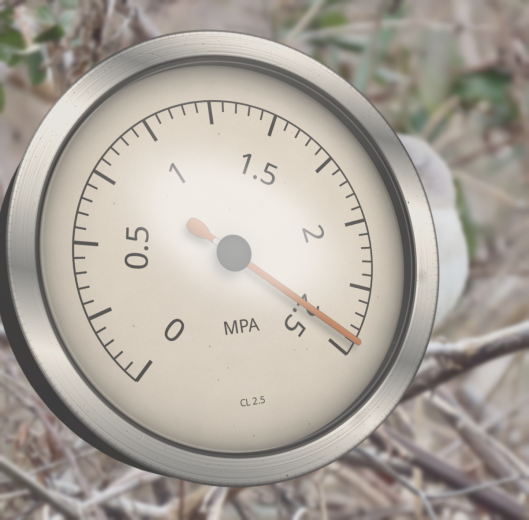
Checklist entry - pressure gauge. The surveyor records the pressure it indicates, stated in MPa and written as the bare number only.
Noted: 2.45
